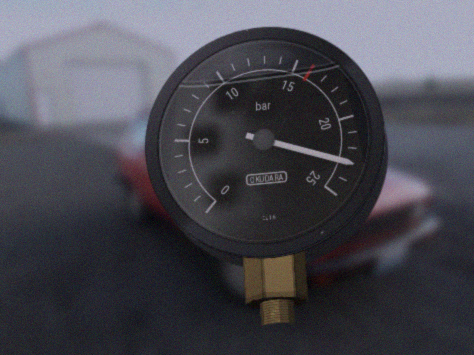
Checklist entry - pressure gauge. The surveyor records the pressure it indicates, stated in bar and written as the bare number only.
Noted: 23
